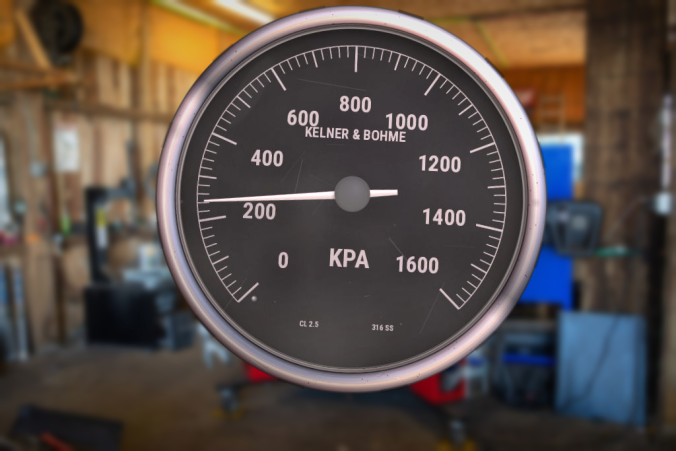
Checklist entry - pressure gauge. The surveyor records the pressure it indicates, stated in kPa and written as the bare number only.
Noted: 240
